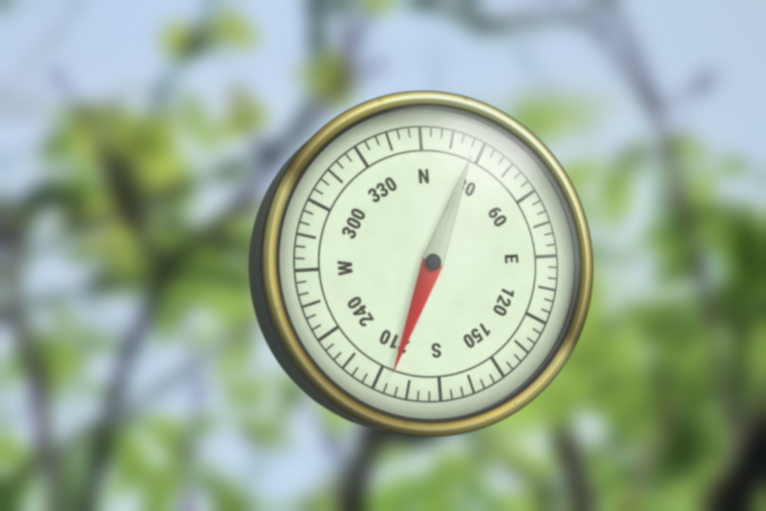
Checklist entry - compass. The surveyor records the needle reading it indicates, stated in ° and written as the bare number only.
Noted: 205
